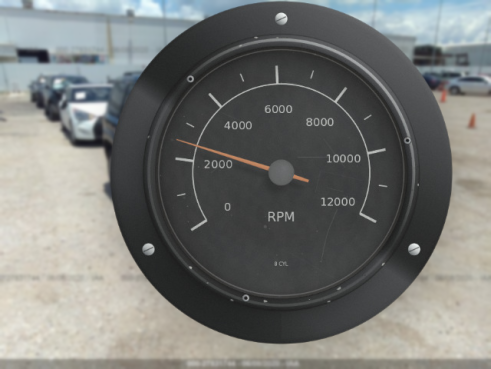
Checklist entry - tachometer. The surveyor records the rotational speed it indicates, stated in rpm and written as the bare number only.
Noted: 2500
